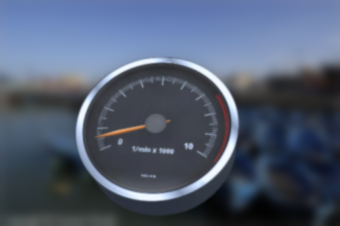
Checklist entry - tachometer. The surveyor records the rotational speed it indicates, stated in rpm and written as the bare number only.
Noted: 500
